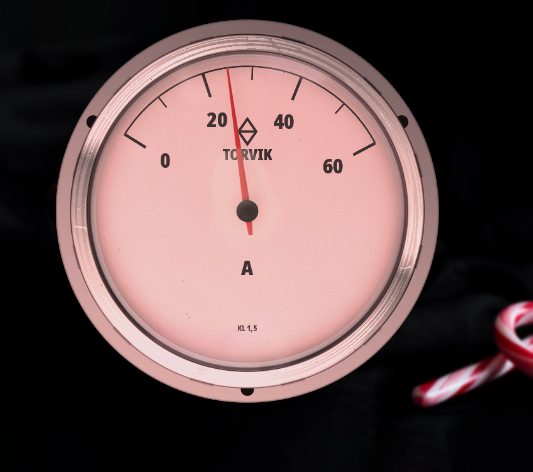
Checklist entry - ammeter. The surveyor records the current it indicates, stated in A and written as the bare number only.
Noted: 25
